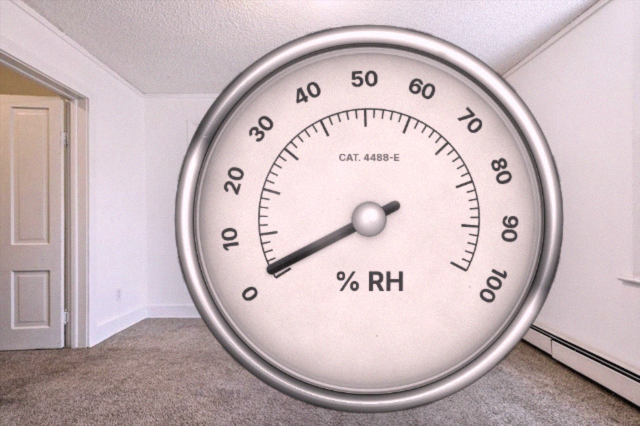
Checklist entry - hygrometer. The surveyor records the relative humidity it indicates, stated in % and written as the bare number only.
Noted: 2
